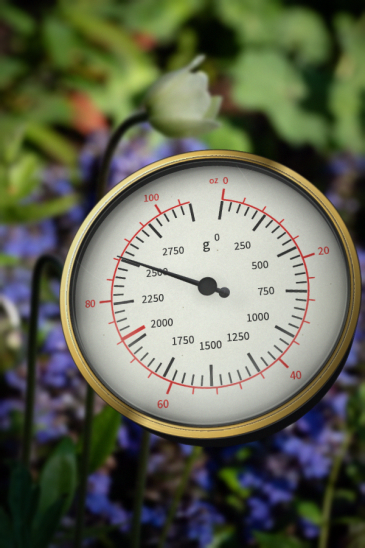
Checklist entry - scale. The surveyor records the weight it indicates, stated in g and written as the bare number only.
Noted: 2500
